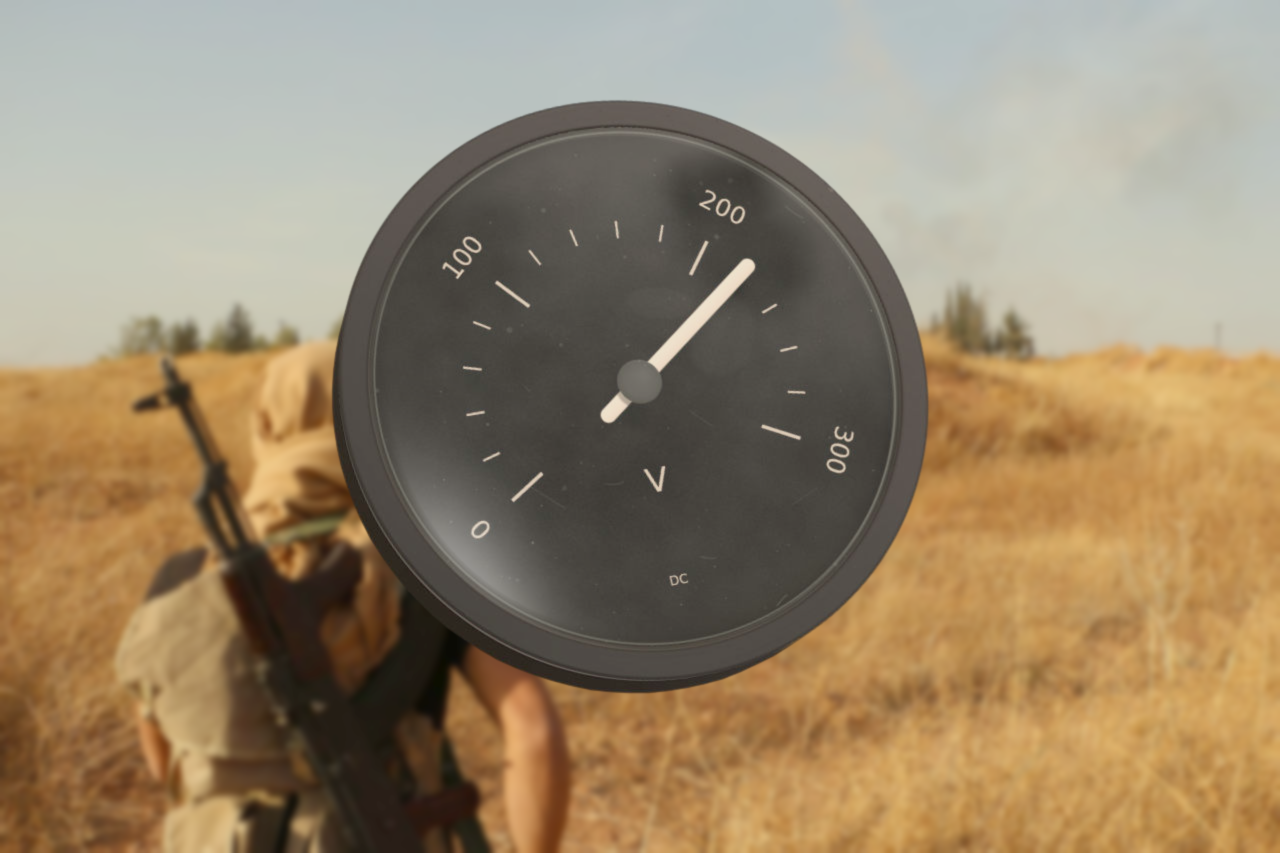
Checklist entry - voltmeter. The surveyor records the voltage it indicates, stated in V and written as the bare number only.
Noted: 220
